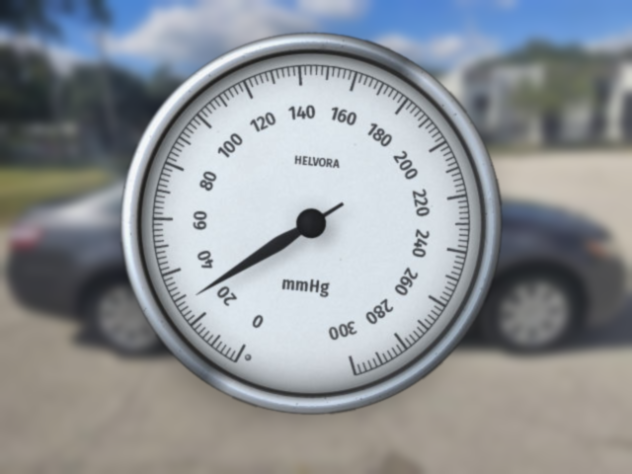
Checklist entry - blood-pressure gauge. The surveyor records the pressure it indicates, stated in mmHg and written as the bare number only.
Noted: 28
